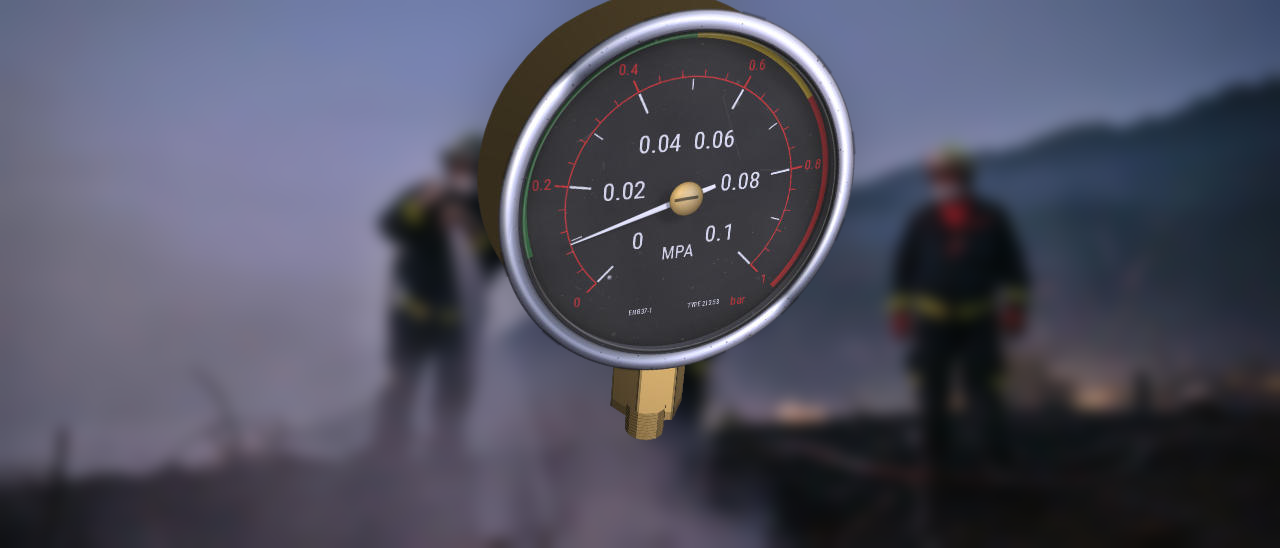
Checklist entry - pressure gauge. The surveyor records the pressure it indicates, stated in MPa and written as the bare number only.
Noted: 0.01
